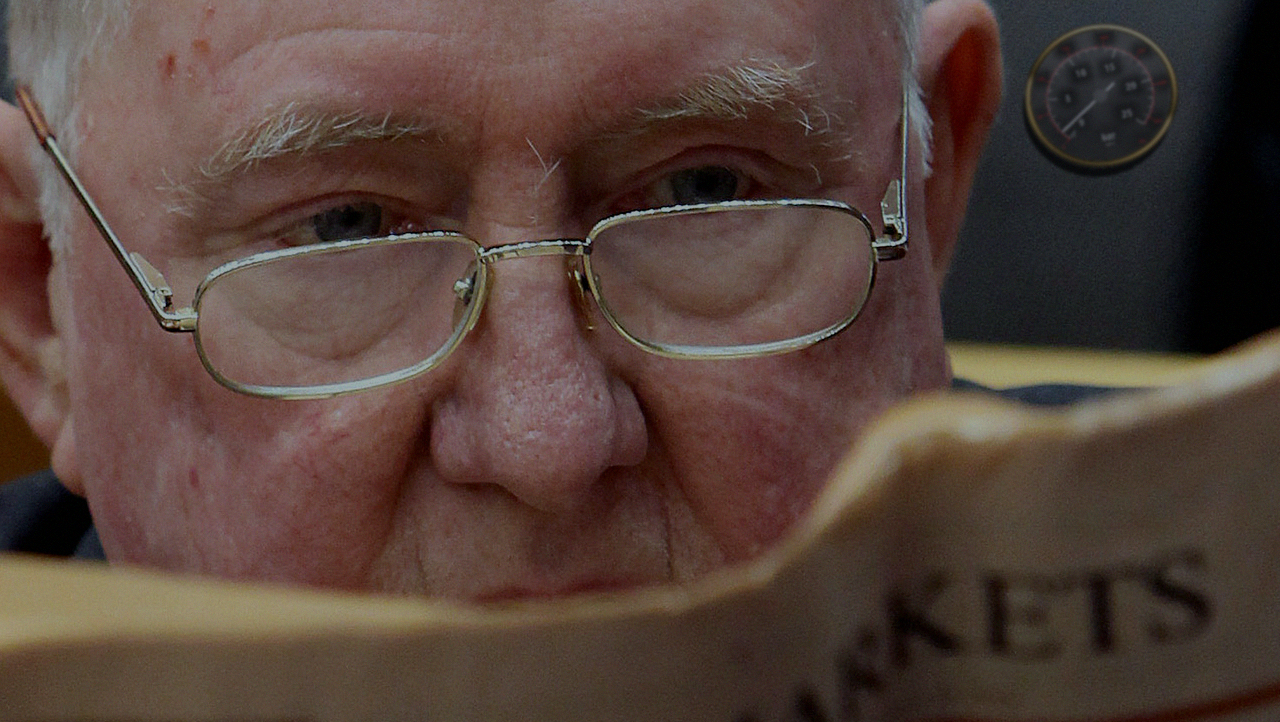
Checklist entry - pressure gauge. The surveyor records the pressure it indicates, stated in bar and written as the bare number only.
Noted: 1
